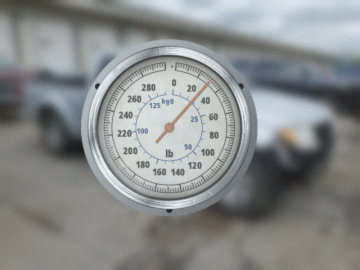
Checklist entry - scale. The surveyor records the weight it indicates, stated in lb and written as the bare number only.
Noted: 30
